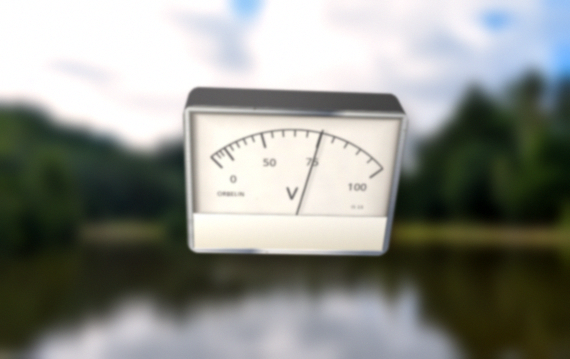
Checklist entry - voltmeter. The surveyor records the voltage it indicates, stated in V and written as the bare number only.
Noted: 75
